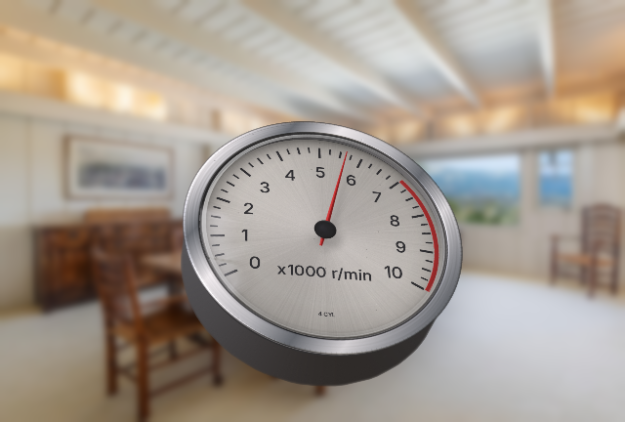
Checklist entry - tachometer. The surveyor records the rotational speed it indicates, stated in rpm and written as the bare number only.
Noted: 5625
